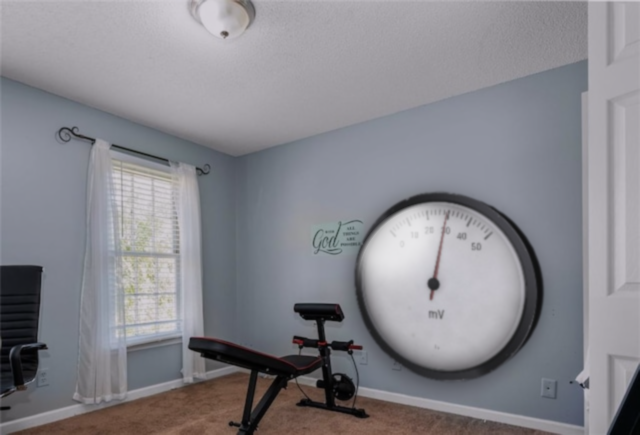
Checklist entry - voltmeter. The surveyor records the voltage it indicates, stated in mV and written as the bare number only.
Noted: 30
